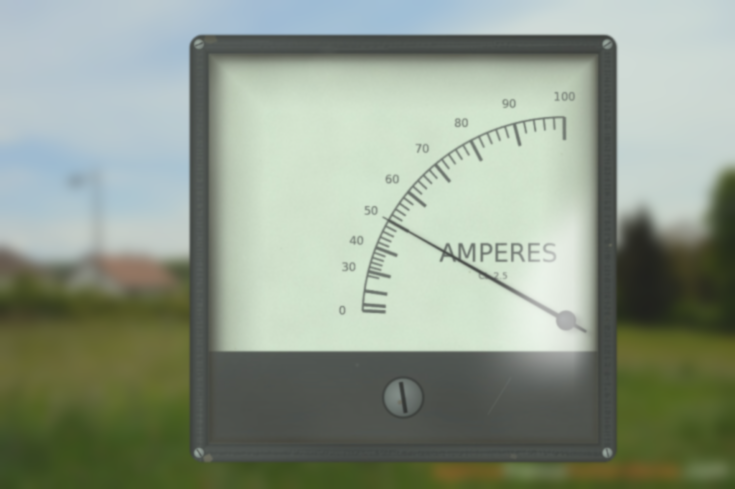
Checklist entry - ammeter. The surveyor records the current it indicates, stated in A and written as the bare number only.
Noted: 50
